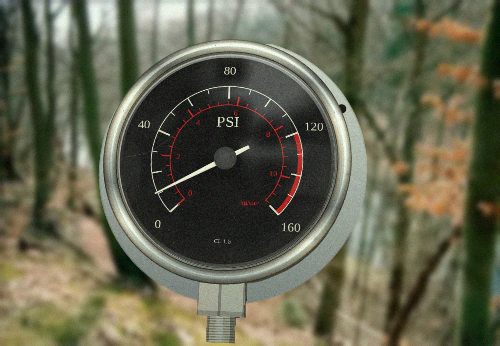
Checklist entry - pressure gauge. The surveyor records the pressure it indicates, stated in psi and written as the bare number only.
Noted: 10
